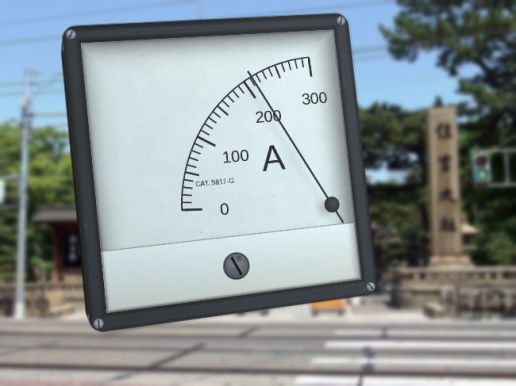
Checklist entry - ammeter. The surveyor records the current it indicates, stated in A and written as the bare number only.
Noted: 210
